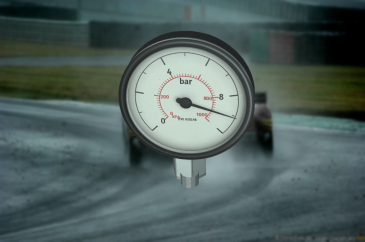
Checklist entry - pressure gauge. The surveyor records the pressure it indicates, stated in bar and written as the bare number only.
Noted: 9
